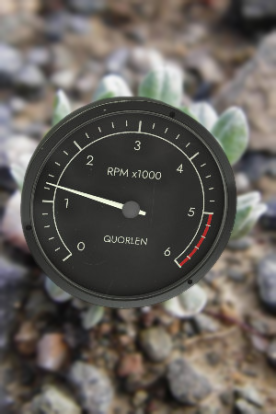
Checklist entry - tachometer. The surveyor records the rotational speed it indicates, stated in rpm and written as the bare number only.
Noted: 1300
